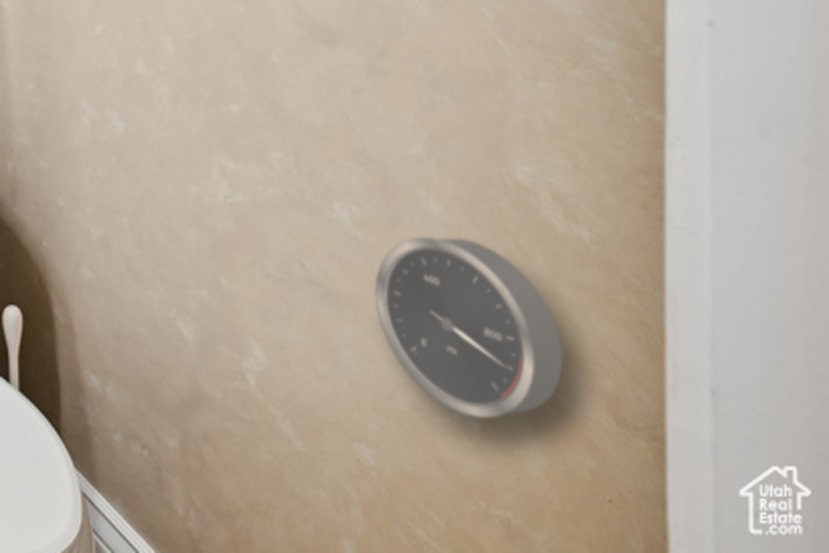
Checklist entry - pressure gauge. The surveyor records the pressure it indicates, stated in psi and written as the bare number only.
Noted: 900
